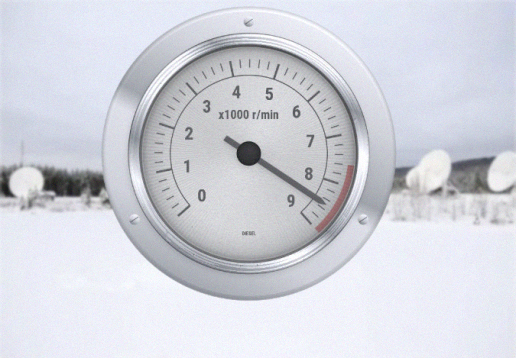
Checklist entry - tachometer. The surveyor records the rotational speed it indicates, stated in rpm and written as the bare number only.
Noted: 8500
